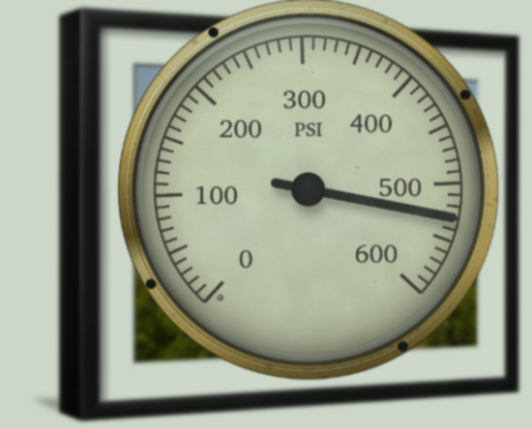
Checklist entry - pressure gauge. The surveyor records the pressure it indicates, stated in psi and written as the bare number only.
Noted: 530
